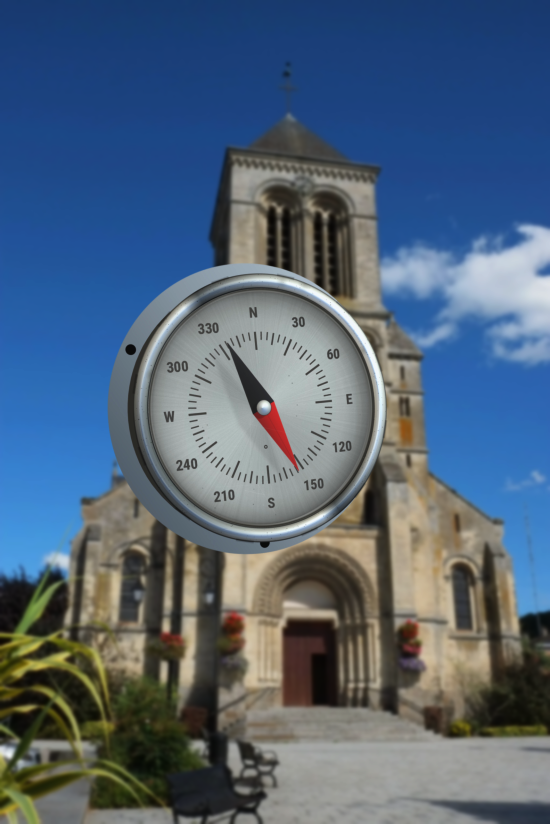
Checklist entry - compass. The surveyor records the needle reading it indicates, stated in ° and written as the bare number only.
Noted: 155
